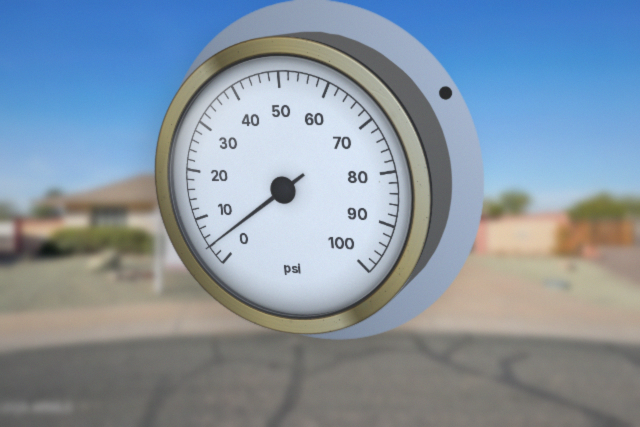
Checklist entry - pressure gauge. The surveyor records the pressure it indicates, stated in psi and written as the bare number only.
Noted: 4
